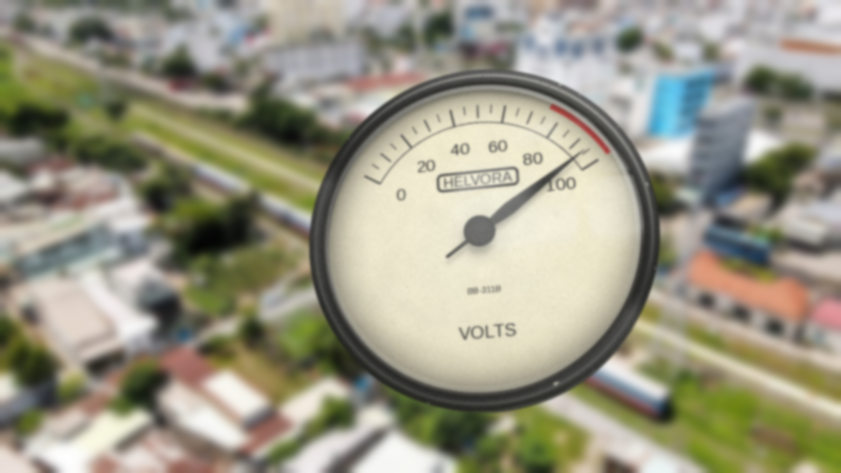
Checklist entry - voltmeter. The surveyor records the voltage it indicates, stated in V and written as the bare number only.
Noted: 95
